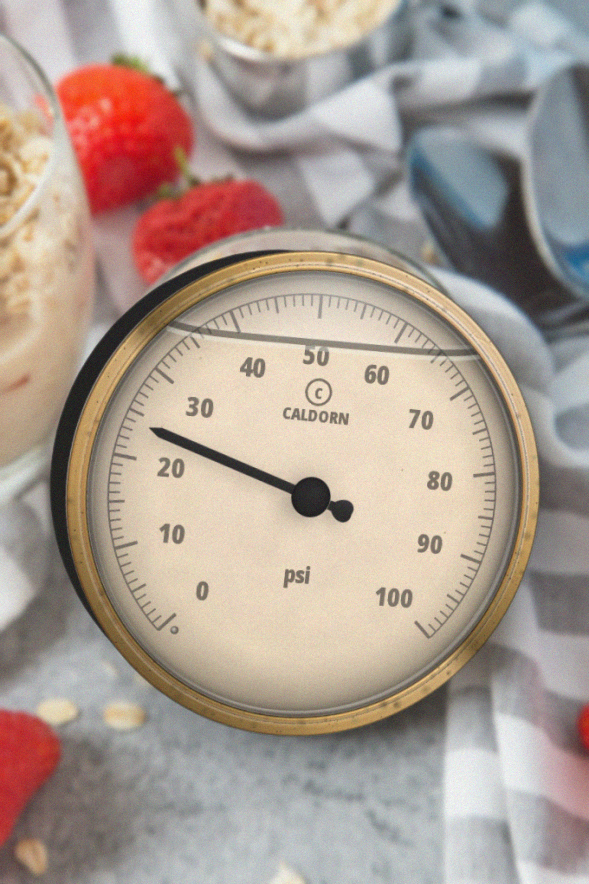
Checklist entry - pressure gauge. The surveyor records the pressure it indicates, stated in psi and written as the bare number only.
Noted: 24
